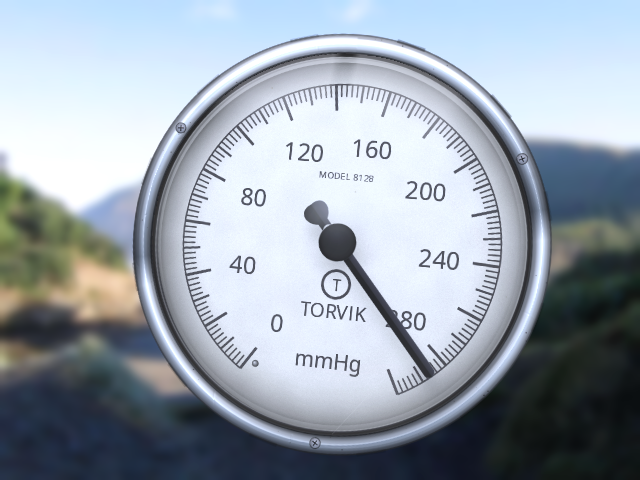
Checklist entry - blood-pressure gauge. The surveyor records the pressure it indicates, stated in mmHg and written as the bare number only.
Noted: 286
